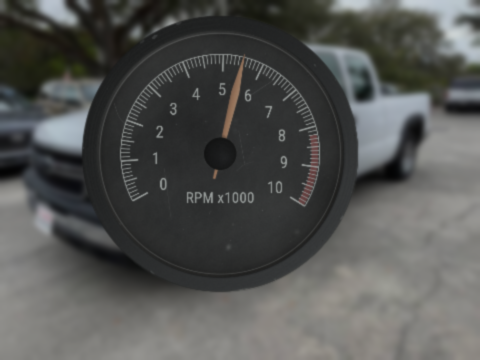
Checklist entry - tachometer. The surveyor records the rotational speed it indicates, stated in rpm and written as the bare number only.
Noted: 5500
